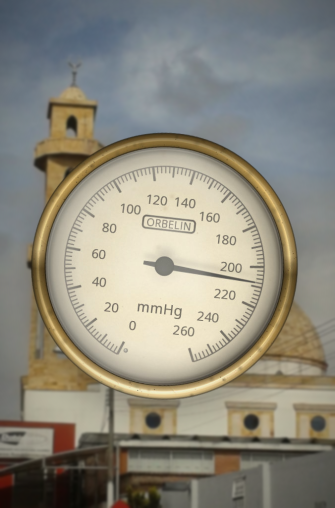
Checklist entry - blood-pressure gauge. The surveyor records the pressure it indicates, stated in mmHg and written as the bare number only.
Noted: 208
